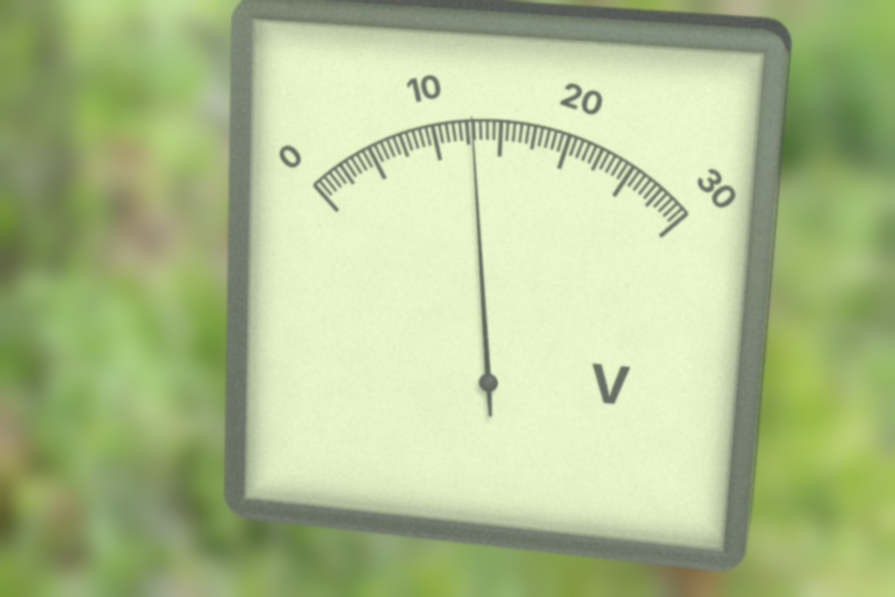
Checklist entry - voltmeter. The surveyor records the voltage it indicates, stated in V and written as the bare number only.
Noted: 13
